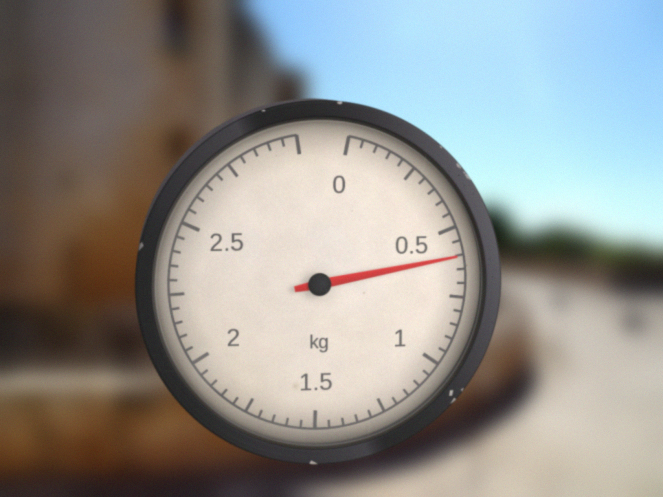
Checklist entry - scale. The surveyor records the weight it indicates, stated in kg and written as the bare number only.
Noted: 0.6
